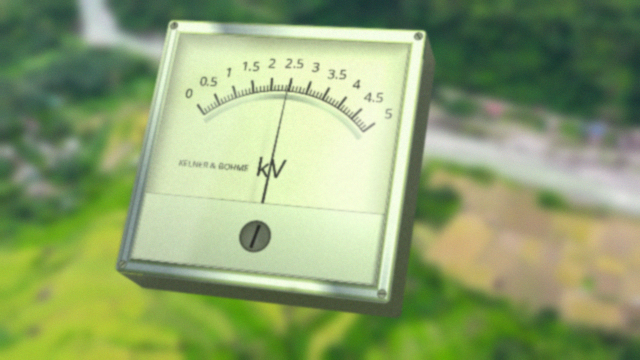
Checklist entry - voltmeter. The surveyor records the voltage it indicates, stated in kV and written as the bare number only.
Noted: 2.5
